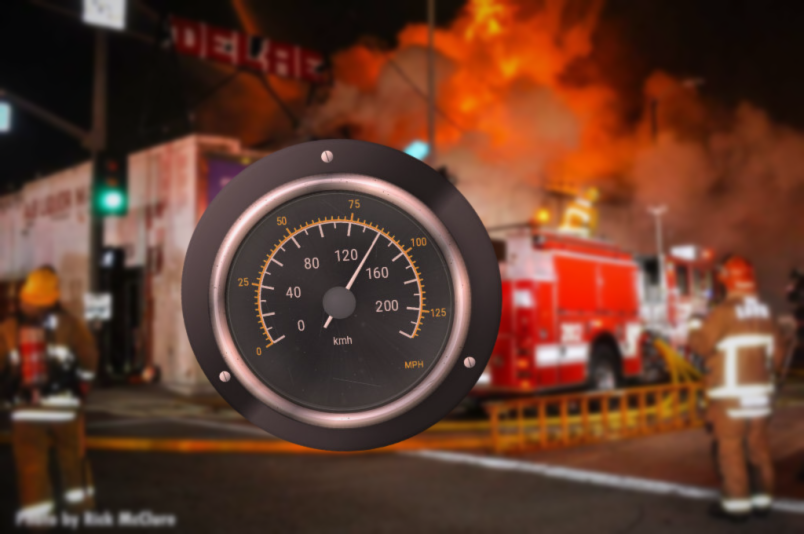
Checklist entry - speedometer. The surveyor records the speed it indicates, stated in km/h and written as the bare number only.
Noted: 140
